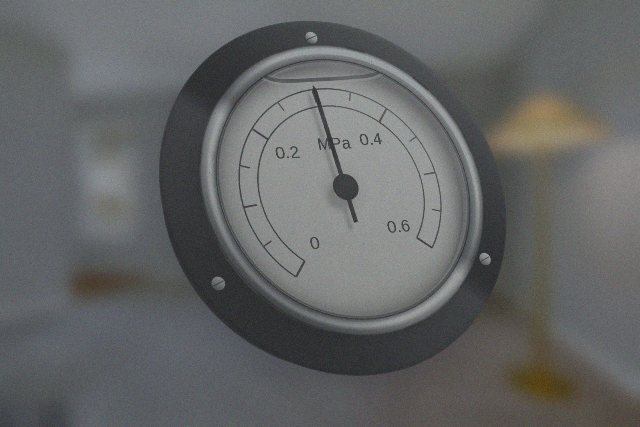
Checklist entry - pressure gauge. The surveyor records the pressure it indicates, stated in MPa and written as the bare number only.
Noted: 0.3
